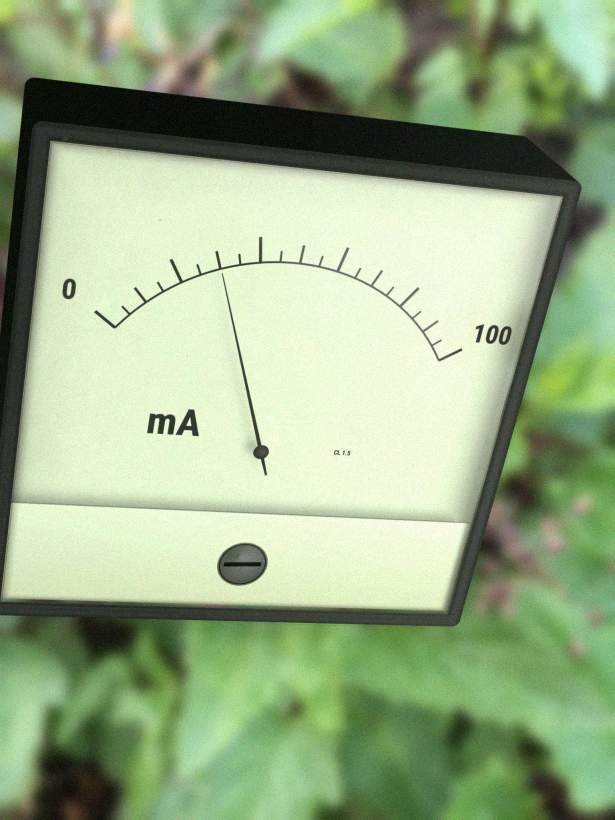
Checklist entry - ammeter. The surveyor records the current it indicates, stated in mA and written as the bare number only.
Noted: 30
